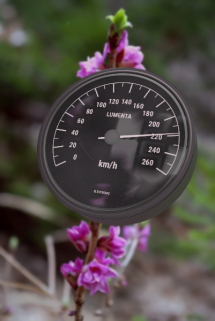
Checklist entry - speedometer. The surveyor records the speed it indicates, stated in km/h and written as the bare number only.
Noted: 220
